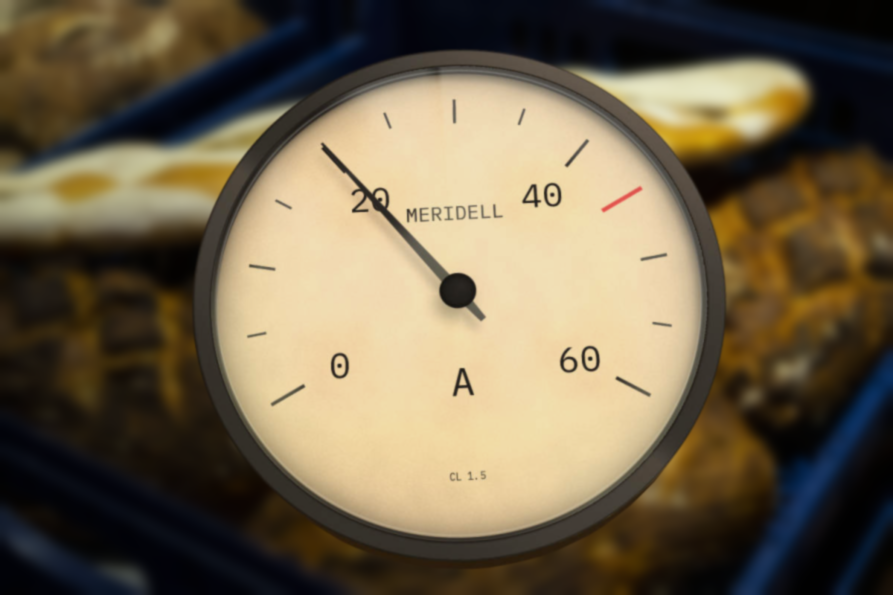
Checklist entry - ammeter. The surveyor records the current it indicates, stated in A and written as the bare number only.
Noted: 20
